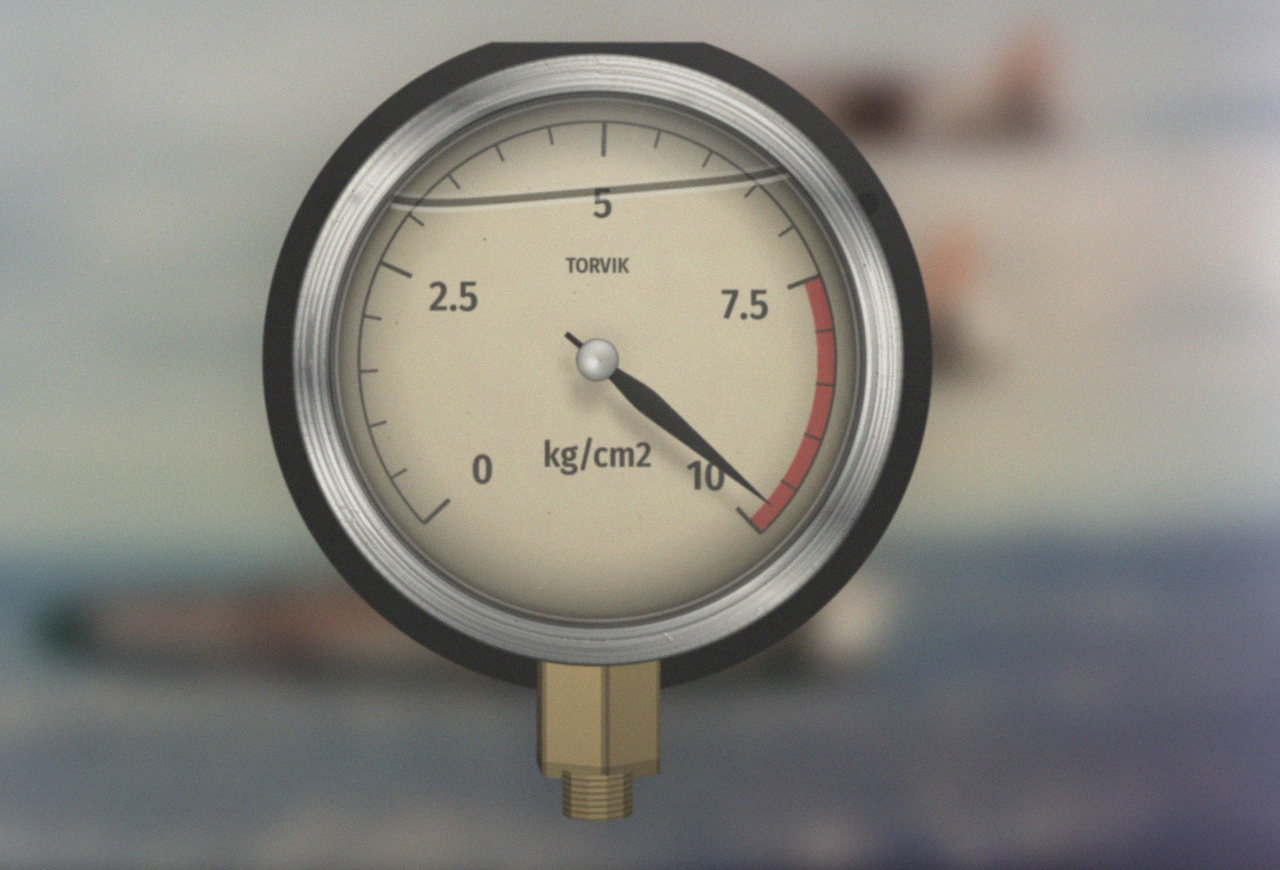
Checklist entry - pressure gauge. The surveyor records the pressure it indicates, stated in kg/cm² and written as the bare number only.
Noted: 9.75
